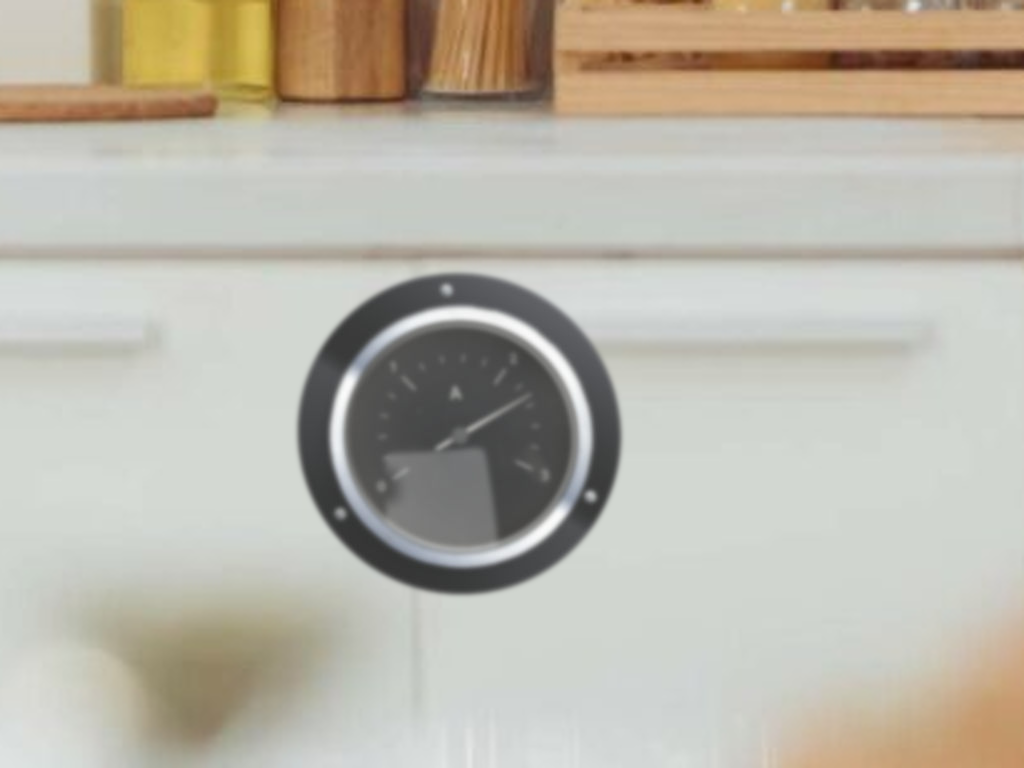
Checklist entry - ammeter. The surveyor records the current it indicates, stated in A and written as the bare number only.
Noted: 2.3
